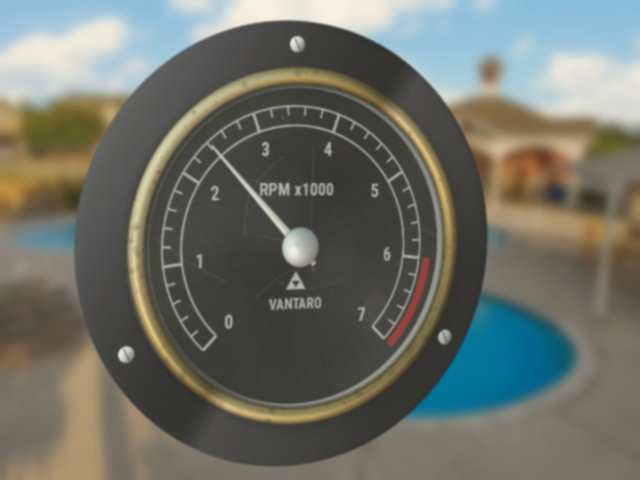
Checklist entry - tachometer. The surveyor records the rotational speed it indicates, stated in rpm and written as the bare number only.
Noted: 2400
